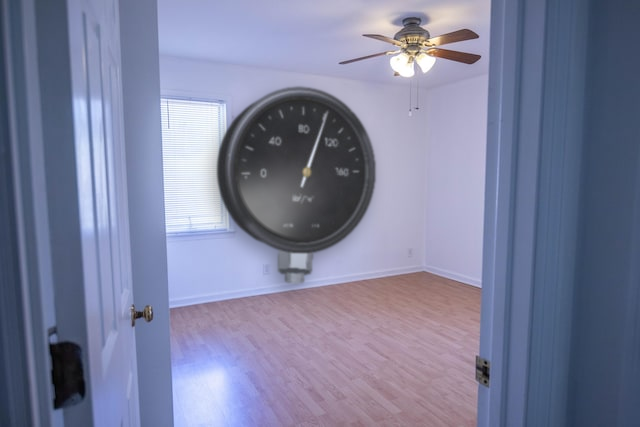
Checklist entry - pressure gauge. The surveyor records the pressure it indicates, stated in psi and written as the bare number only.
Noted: 100
